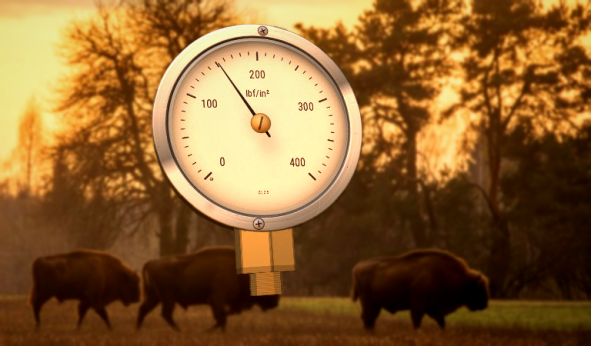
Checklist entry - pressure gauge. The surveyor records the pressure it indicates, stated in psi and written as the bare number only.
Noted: 150
